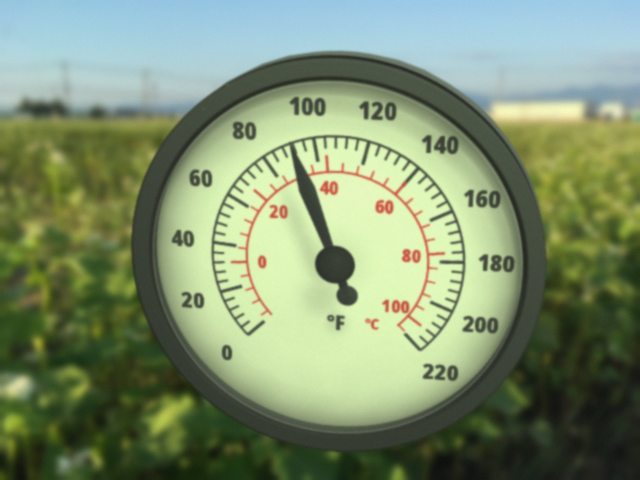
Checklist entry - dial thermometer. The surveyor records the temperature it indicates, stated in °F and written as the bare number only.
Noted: 92
